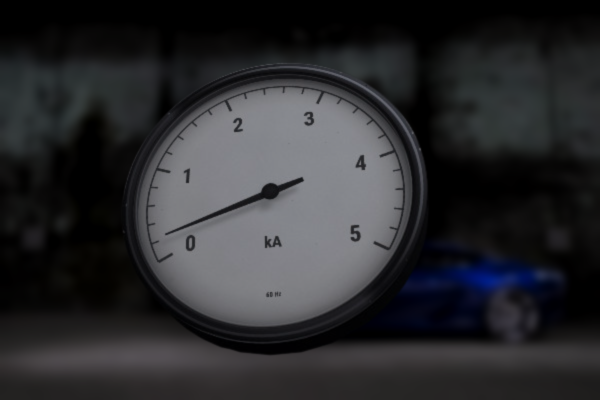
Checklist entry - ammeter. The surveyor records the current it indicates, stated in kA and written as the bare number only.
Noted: 0.2
